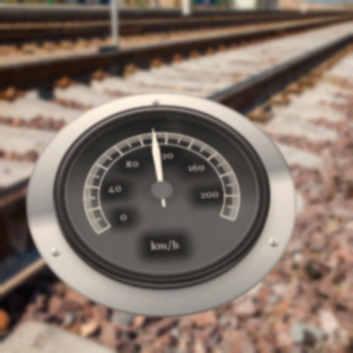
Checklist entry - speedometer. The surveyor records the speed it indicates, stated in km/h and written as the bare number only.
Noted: 110
